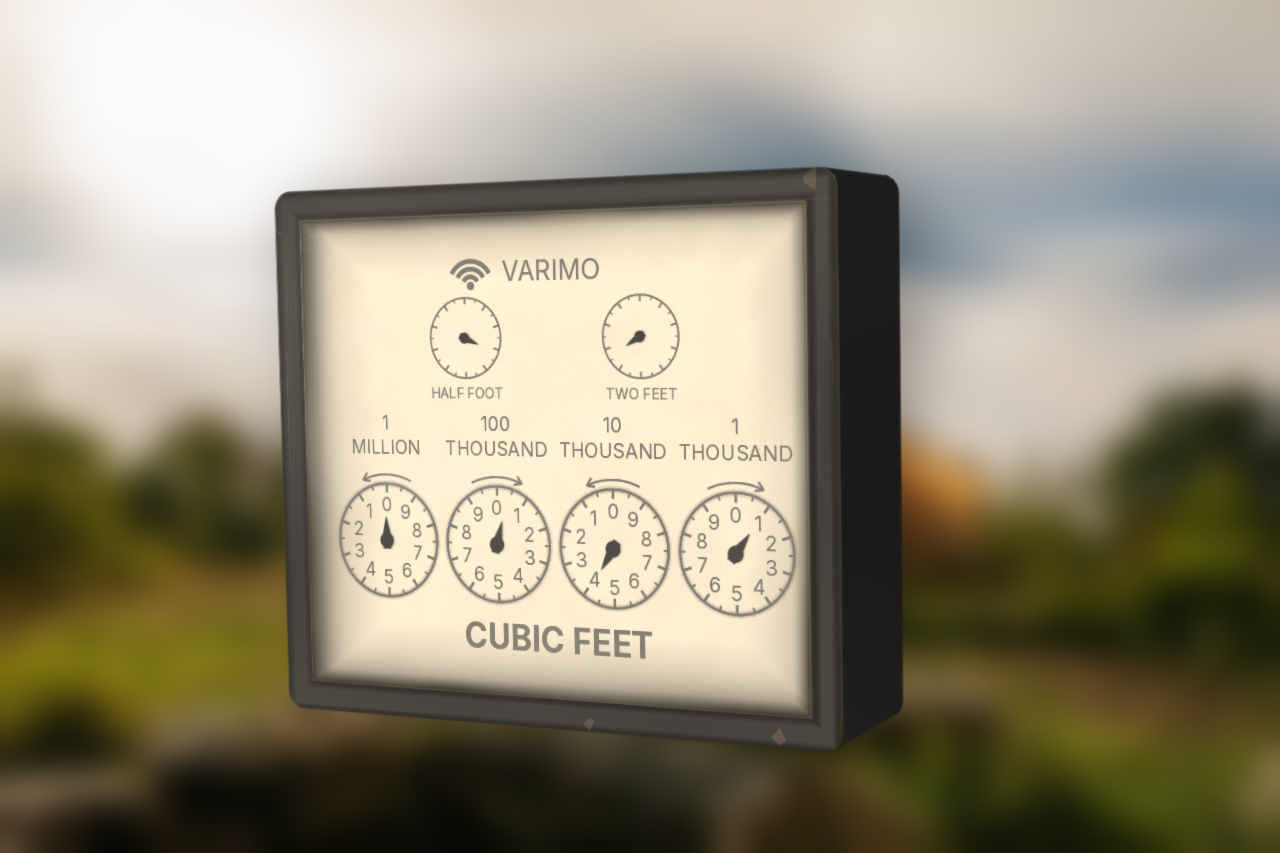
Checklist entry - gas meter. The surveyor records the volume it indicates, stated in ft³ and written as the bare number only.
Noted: 4100
